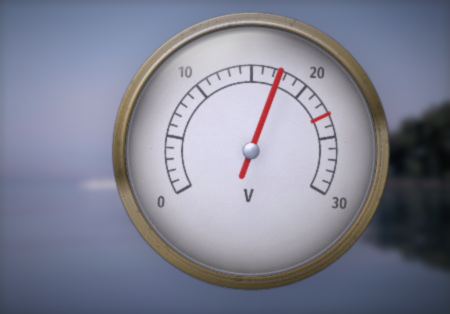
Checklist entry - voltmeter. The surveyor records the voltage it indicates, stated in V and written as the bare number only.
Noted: 17.5
